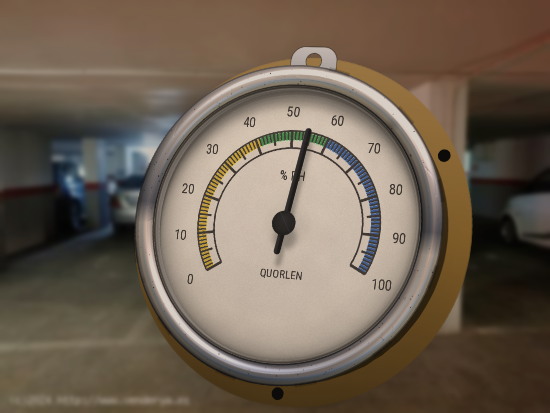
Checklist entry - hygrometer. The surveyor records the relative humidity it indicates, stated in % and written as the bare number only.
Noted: 55
